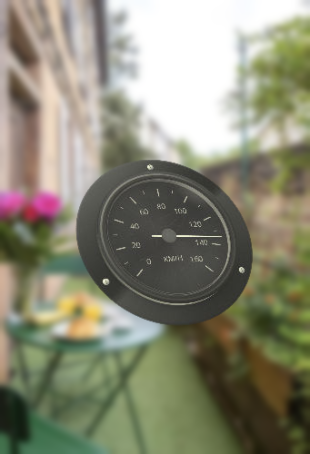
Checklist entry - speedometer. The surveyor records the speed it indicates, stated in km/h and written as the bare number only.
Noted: 135
